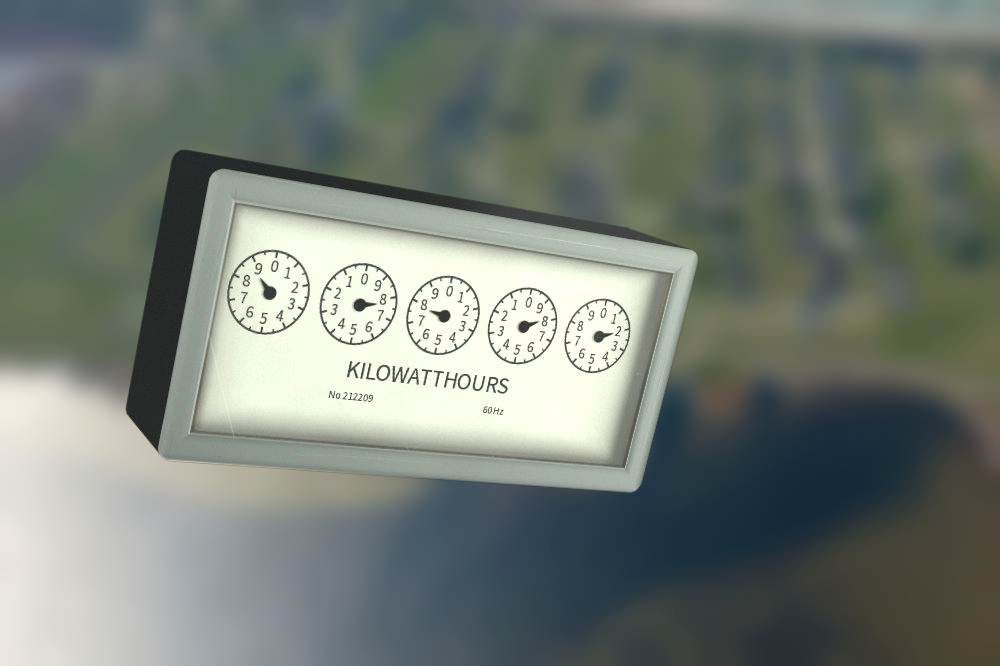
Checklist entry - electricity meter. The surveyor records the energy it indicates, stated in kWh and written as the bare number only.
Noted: 87782
